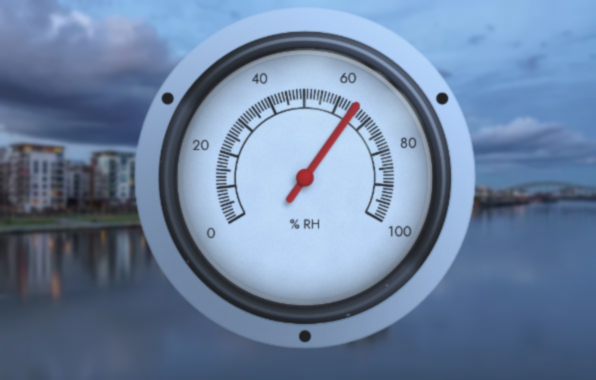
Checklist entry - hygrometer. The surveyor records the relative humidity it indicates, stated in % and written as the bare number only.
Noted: 65
